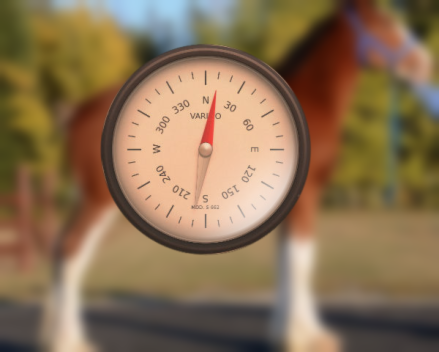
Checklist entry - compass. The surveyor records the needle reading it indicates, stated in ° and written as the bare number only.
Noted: 10
